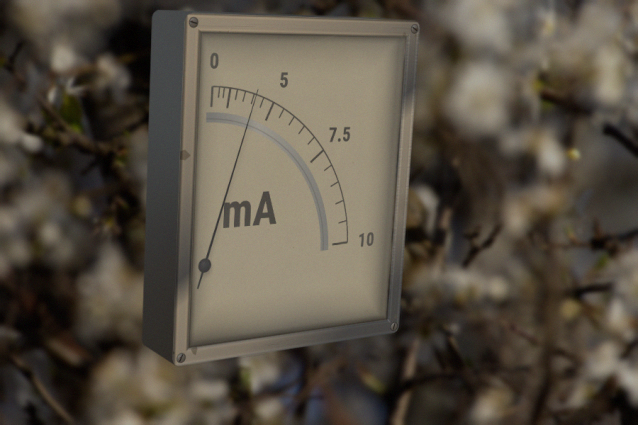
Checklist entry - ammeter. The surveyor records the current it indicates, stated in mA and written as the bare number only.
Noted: 4
